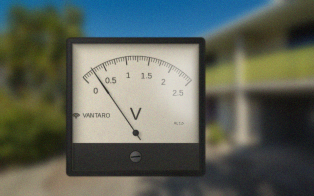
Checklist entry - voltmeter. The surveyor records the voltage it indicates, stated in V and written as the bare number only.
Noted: 0.25
